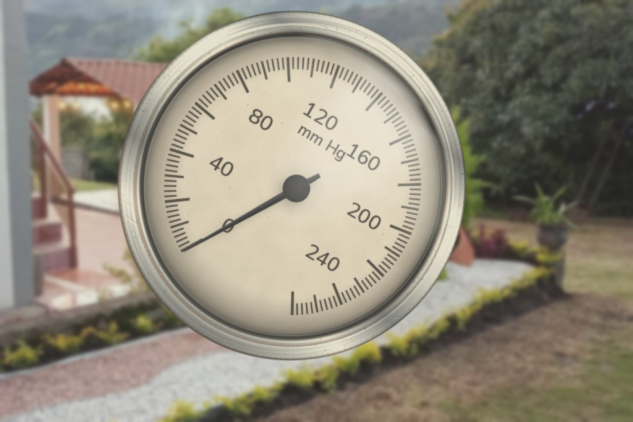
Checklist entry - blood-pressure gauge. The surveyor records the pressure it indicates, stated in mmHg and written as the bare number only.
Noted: 0
